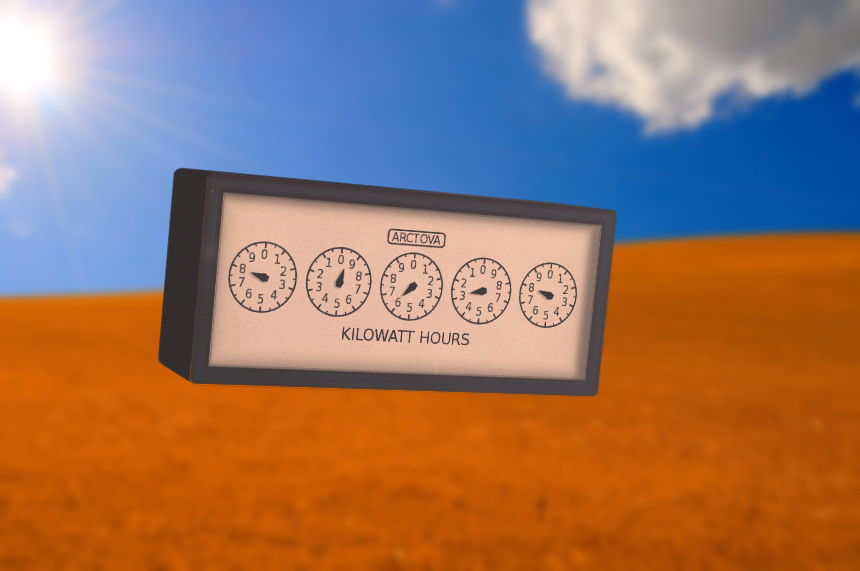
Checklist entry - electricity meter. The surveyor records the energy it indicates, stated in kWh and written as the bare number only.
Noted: 79628
